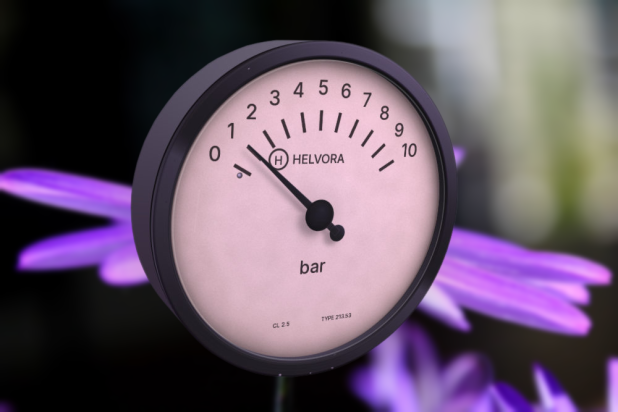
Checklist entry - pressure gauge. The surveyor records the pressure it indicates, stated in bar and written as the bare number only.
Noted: 1
